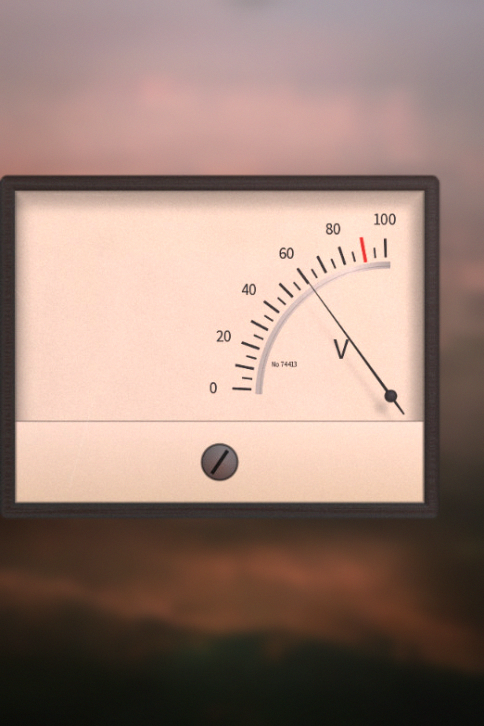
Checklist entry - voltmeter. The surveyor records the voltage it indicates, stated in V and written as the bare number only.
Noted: 60
